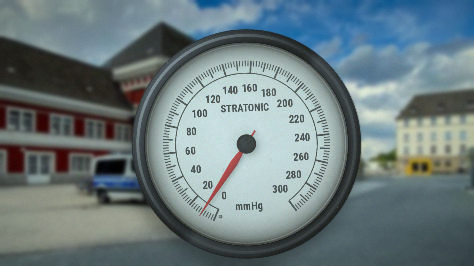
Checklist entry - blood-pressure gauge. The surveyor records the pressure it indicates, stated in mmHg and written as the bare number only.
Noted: 10
